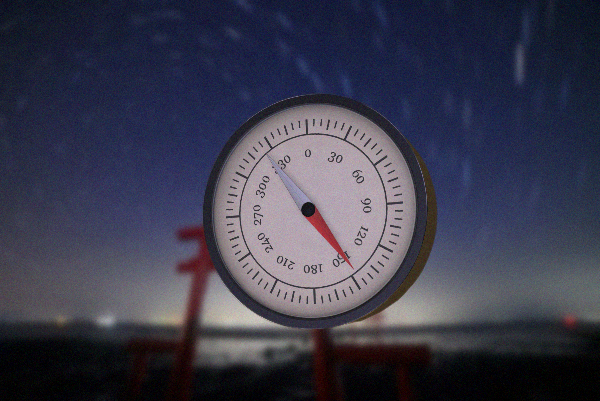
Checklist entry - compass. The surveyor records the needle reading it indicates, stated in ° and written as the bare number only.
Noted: 145
